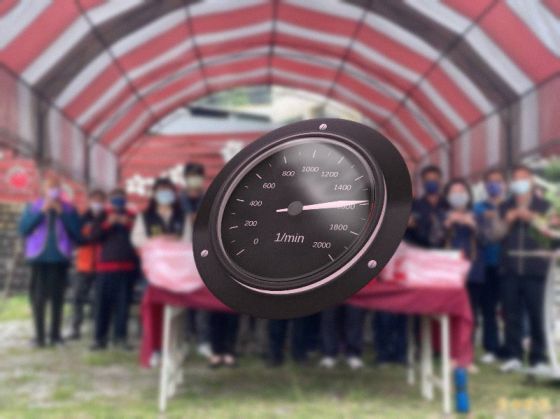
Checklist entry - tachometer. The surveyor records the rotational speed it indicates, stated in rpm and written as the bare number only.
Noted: 1600
